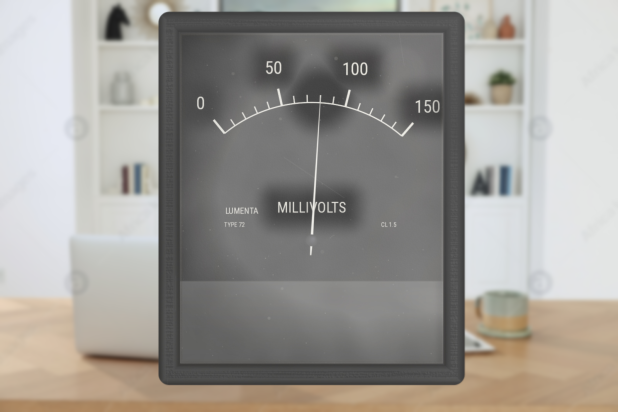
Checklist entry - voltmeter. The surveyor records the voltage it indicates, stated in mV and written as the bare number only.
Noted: 80
